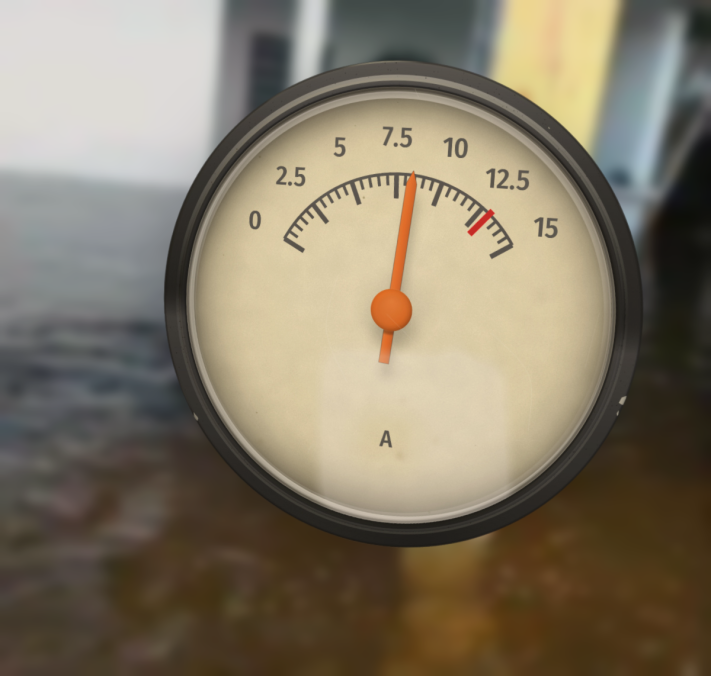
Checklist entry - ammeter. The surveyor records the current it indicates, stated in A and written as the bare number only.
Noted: 8.5
